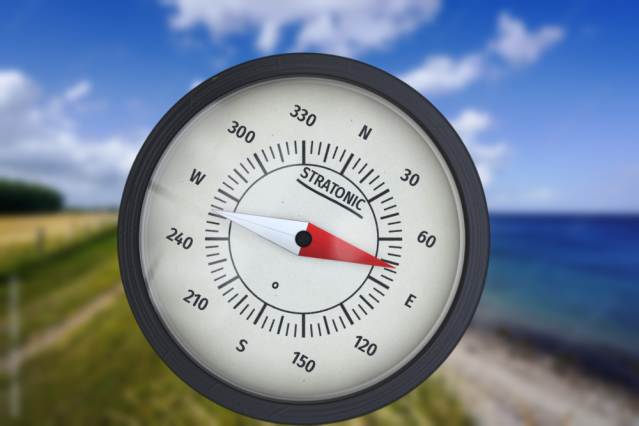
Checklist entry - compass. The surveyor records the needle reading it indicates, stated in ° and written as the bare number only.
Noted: 77.5
